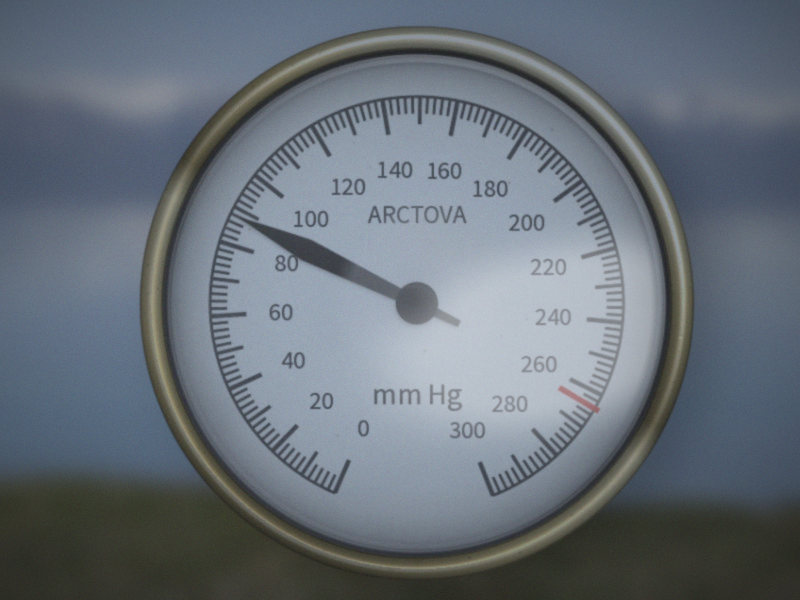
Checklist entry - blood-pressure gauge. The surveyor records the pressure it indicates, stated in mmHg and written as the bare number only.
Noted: 88
